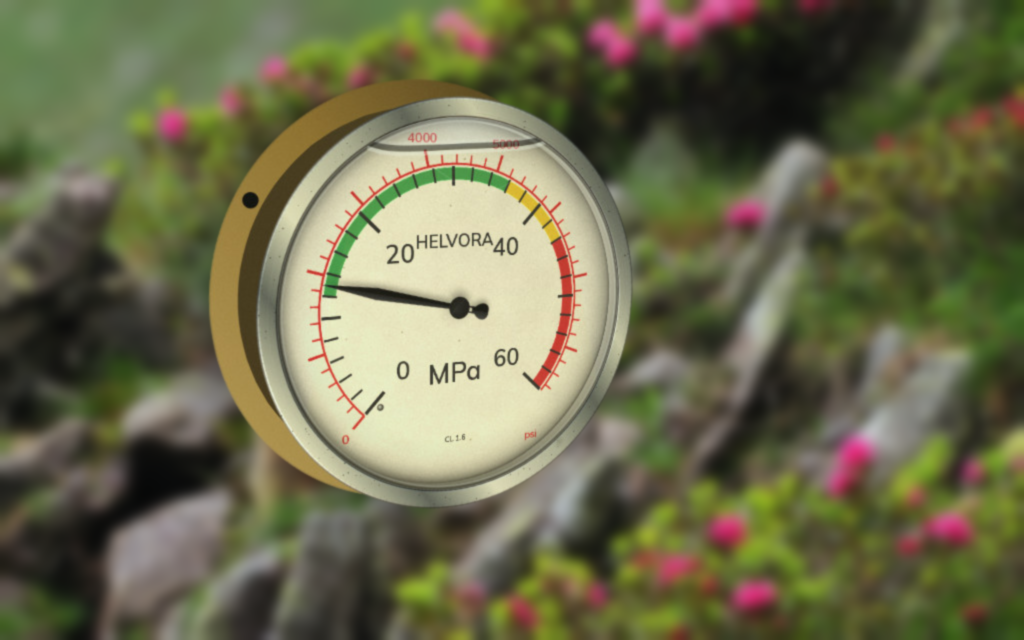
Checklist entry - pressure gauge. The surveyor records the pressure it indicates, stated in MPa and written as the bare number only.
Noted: 13
